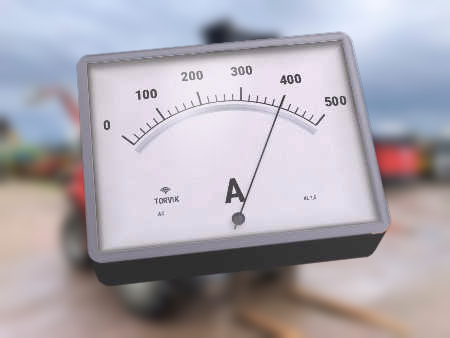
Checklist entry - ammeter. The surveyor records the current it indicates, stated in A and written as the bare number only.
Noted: 400
